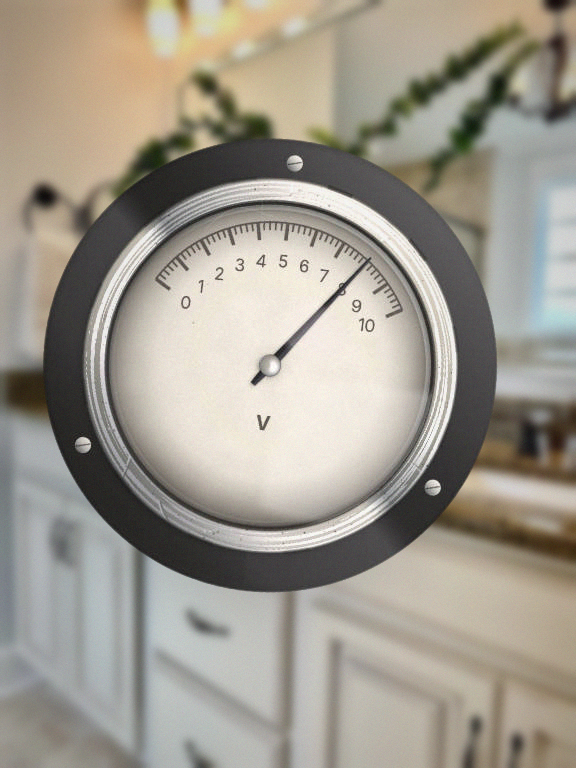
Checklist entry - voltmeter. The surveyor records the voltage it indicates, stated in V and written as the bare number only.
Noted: 8
